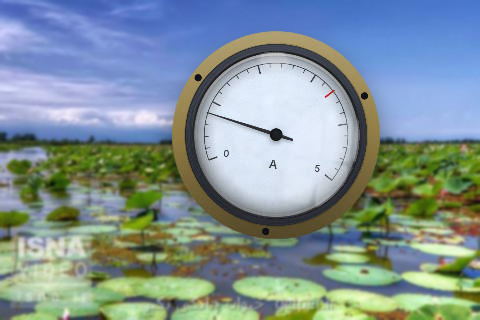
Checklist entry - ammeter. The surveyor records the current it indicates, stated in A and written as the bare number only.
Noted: 0.8
